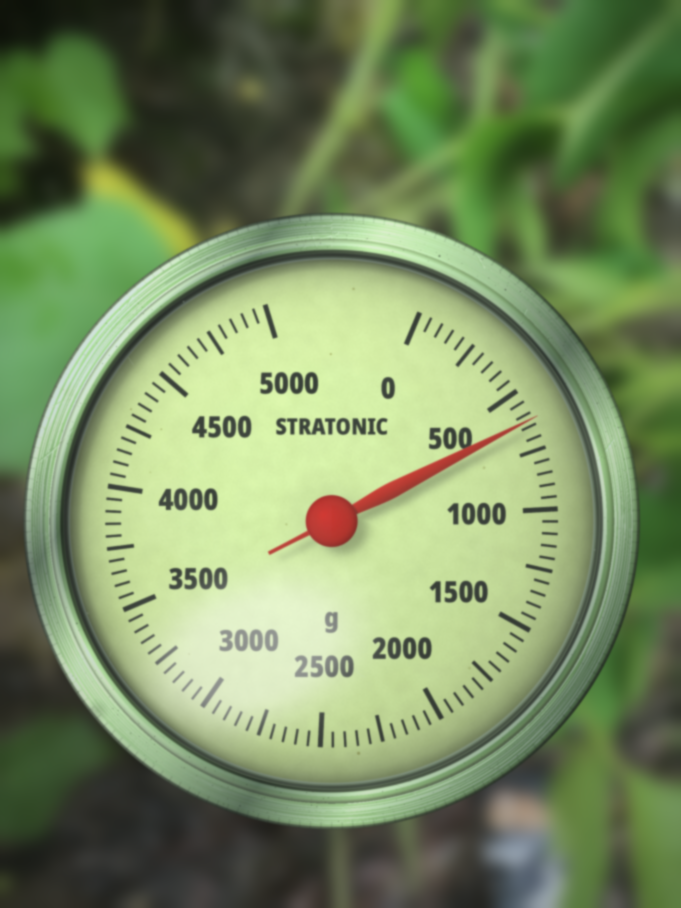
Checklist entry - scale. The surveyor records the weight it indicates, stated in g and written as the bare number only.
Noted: 625
